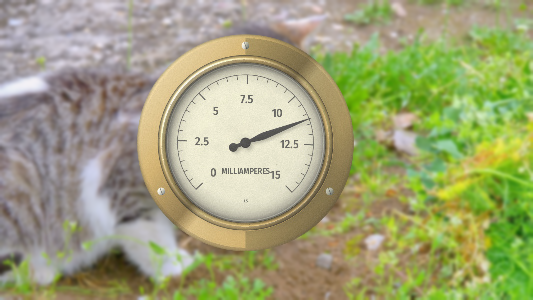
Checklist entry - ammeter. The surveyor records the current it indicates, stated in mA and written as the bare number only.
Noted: 11.25
